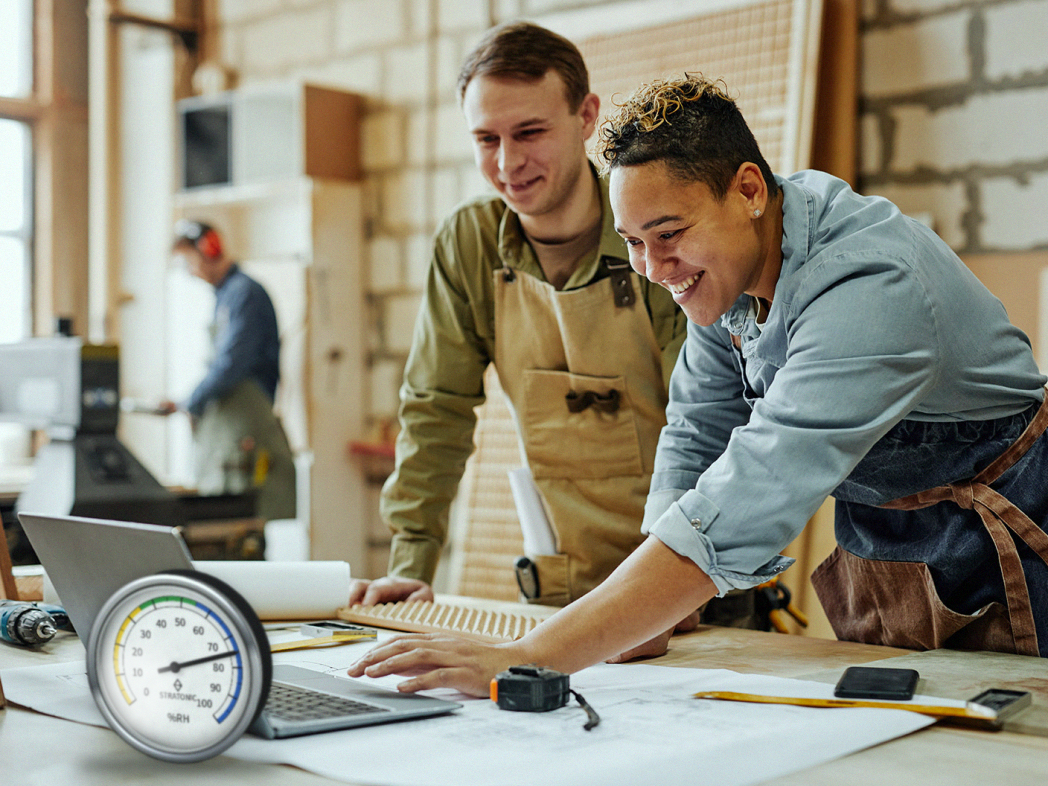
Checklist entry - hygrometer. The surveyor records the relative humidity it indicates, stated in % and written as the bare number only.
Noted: 75
